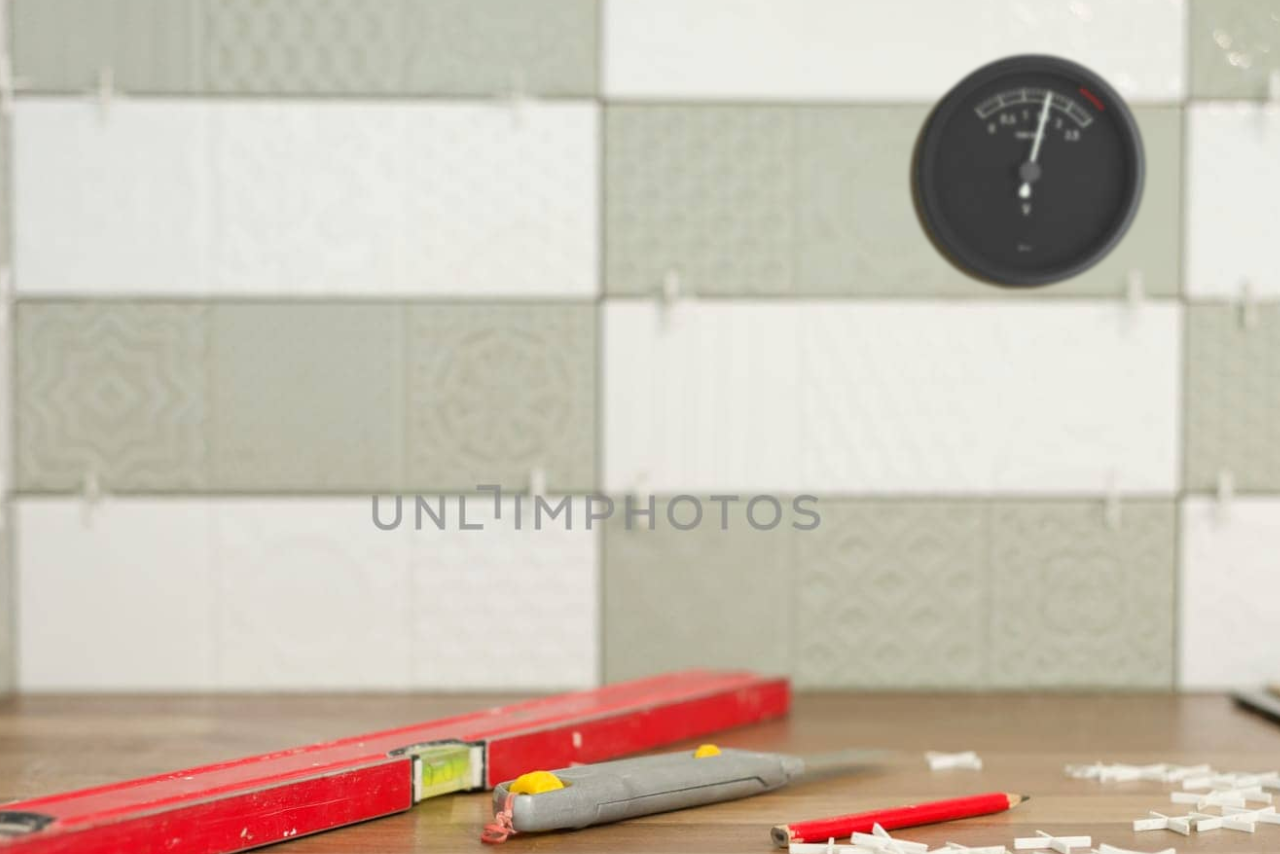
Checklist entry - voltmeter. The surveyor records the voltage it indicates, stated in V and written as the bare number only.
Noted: 1.5
